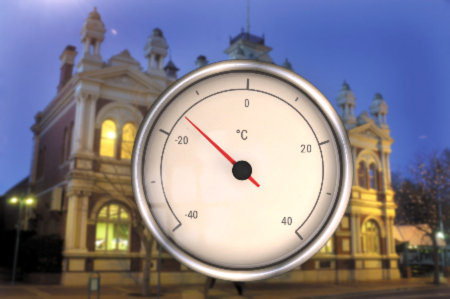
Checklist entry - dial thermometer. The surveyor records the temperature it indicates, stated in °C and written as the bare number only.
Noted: -15
